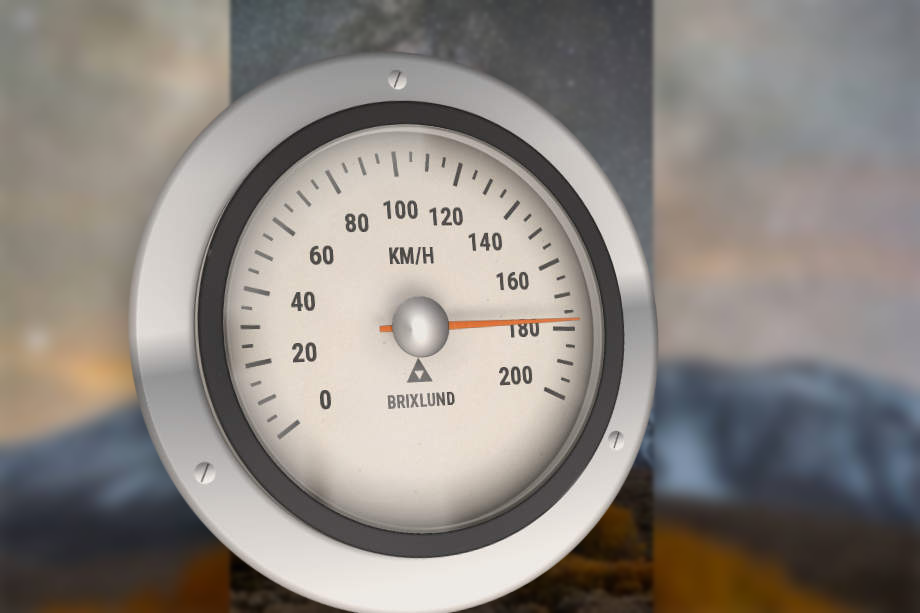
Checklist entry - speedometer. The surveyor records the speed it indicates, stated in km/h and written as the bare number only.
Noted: 177.5
